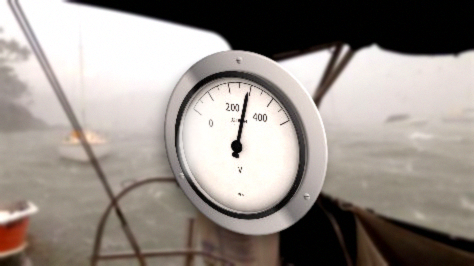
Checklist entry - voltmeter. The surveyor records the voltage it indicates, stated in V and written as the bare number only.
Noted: 300
